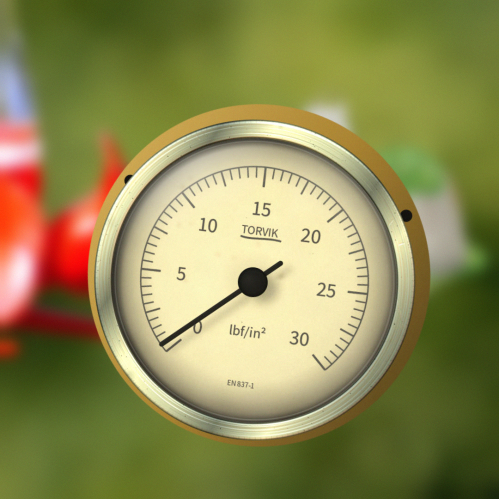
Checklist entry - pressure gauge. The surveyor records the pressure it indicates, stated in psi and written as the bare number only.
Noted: 0.5
